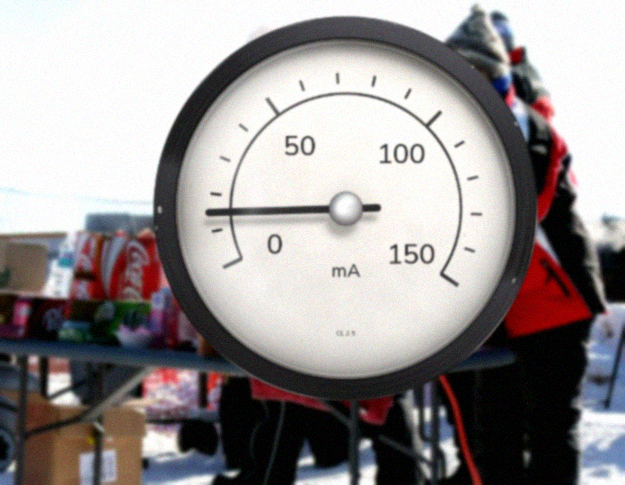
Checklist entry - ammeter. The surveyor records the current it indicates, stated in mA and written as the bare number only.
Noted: 15
